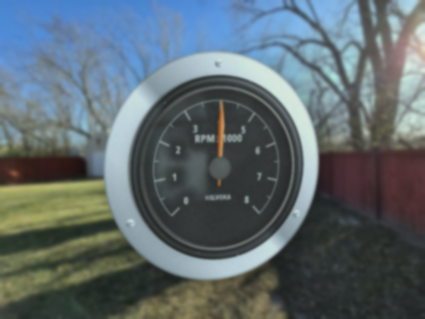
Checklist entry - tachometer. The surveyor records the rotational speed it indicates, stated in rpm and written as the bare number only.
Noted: 4000
